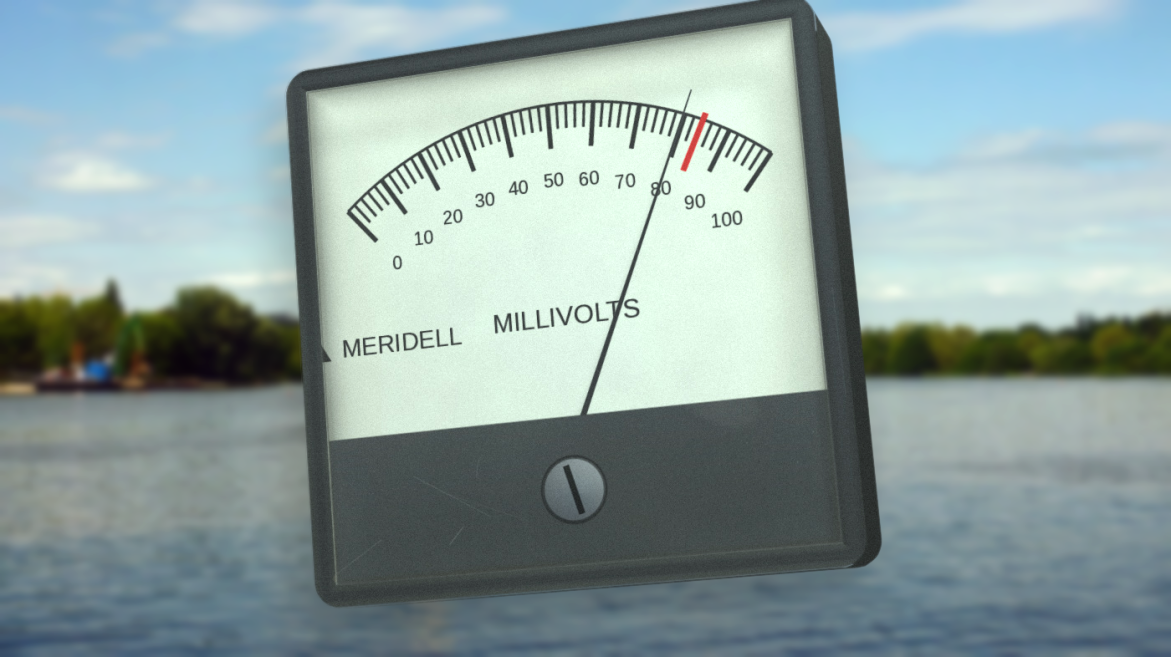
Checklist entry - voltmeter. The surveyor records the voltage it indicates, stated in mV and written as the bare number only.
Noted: 80
